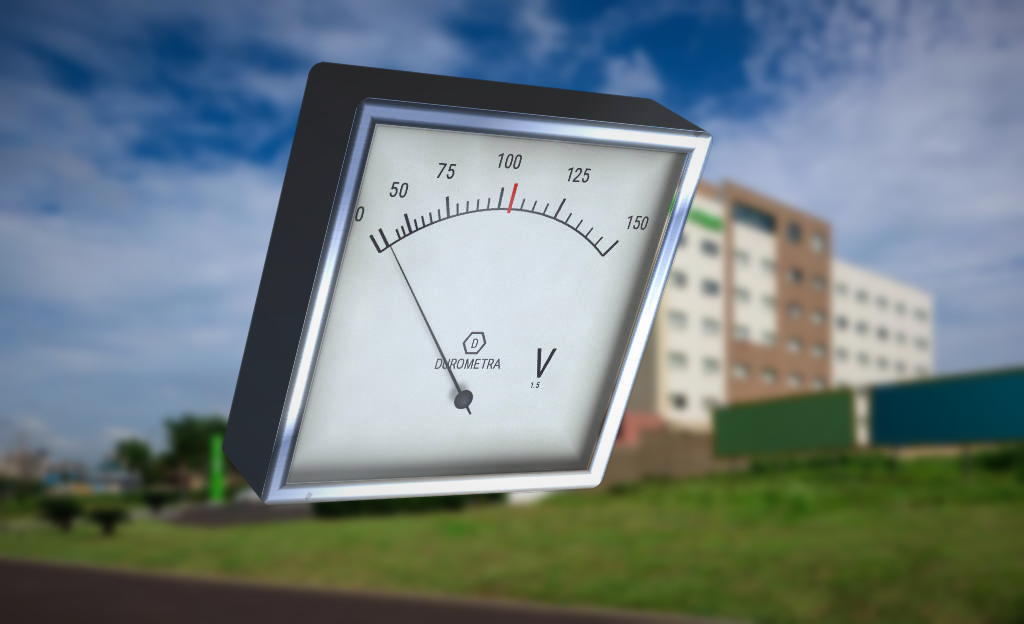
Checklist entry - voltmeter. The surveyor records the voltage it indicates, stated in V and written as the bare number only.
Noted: 25
